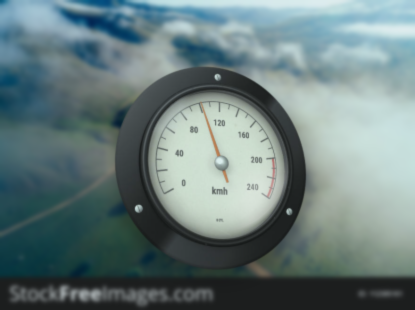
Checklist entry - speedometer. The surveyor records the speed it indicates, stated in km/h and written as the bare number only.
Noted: 100
